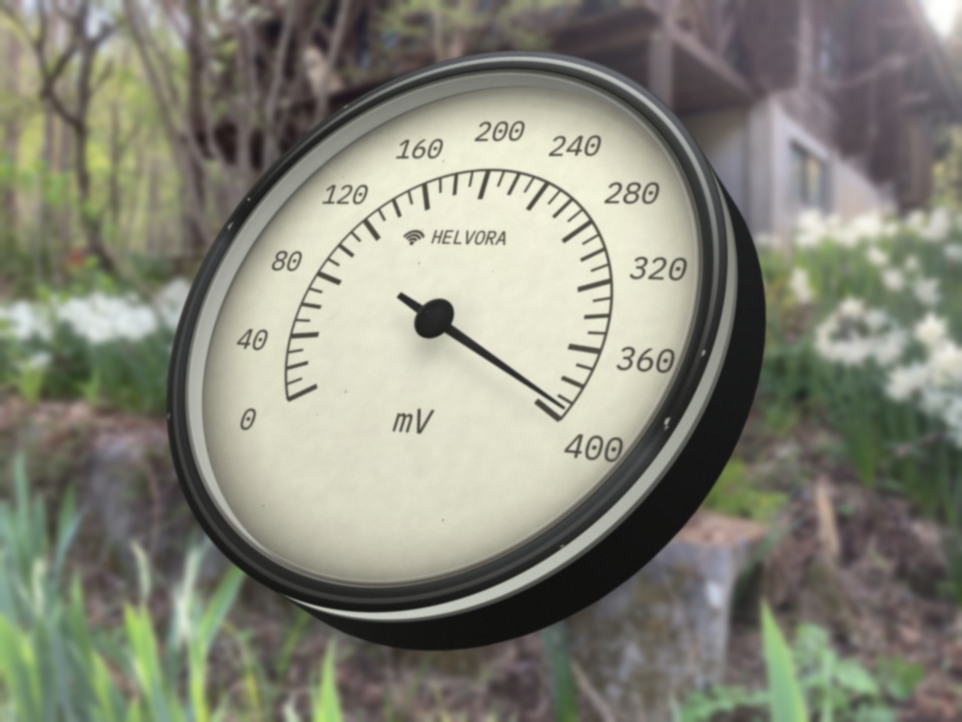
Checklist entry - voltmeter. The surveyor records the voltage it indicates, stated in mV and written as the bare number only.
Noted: 395
